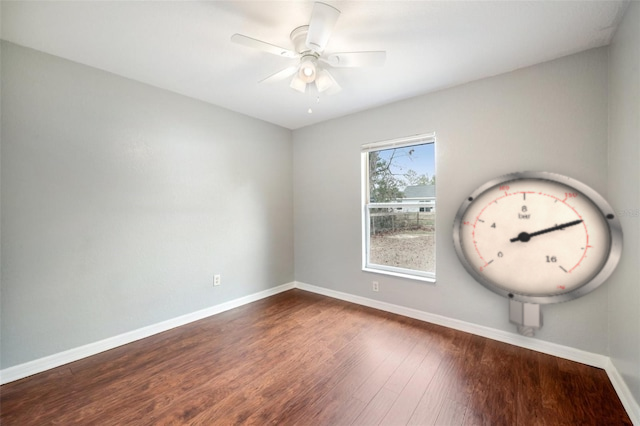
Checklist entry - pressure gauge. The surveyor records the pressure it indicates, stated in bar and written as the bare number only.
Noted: 12
